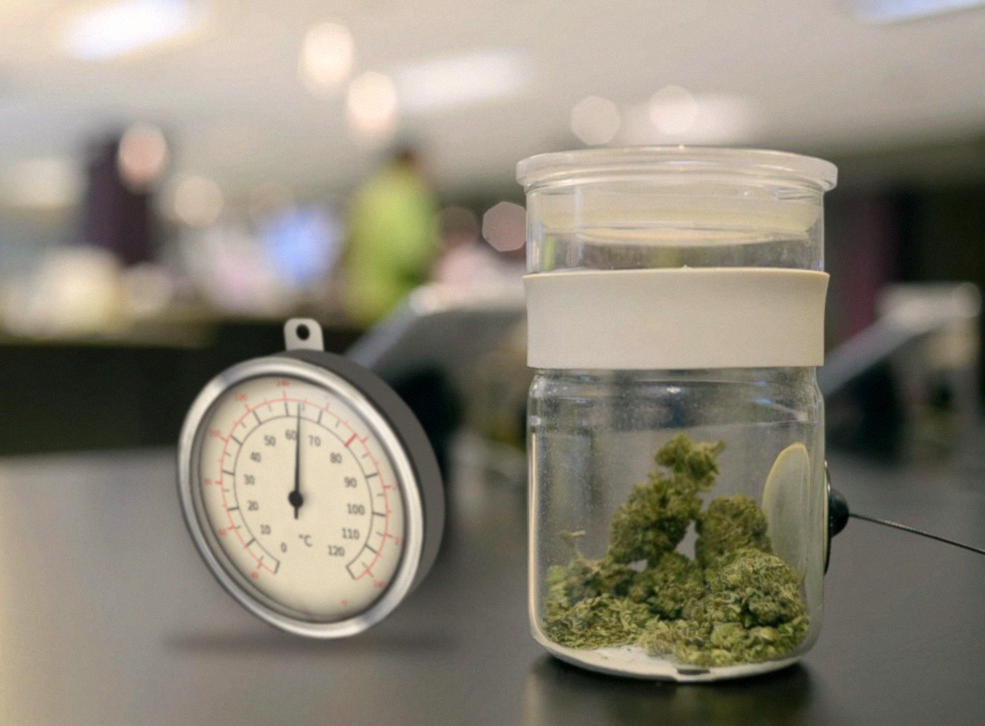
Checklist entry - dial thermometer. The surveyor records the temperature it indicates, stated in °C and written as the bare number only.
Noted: 65
